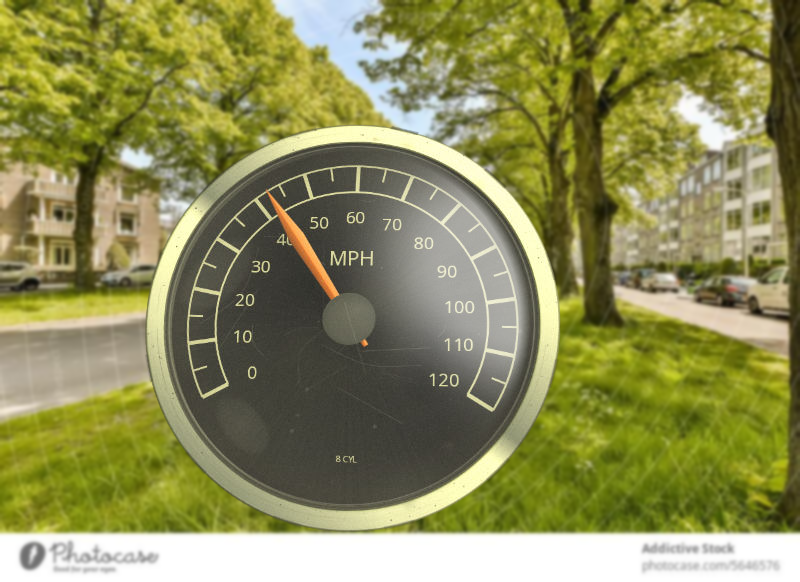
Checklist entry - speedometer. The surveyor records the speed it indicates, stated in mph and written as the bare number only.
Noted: 42.5
